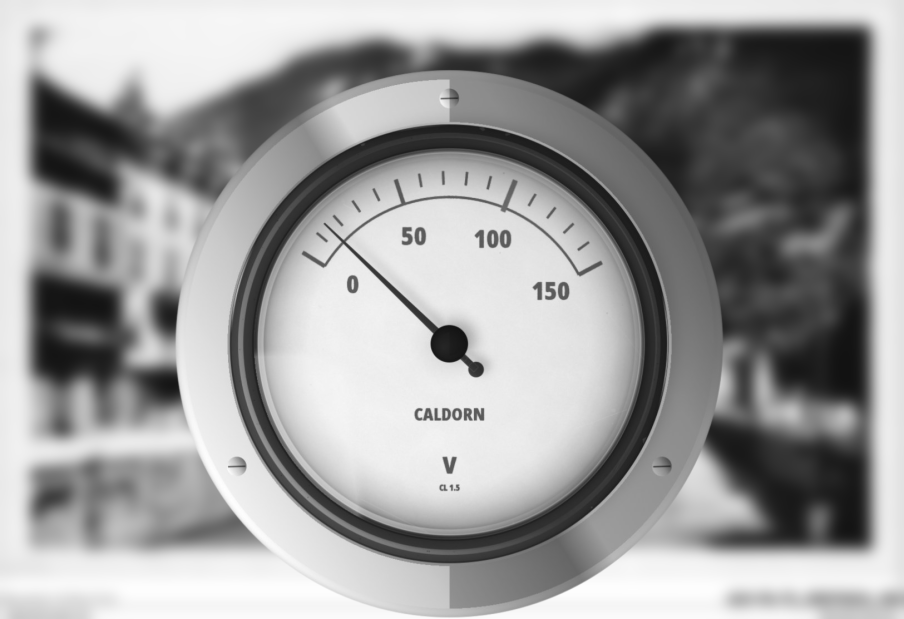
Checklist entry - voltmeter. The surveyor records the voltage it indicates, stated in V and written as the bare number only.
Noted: 15
